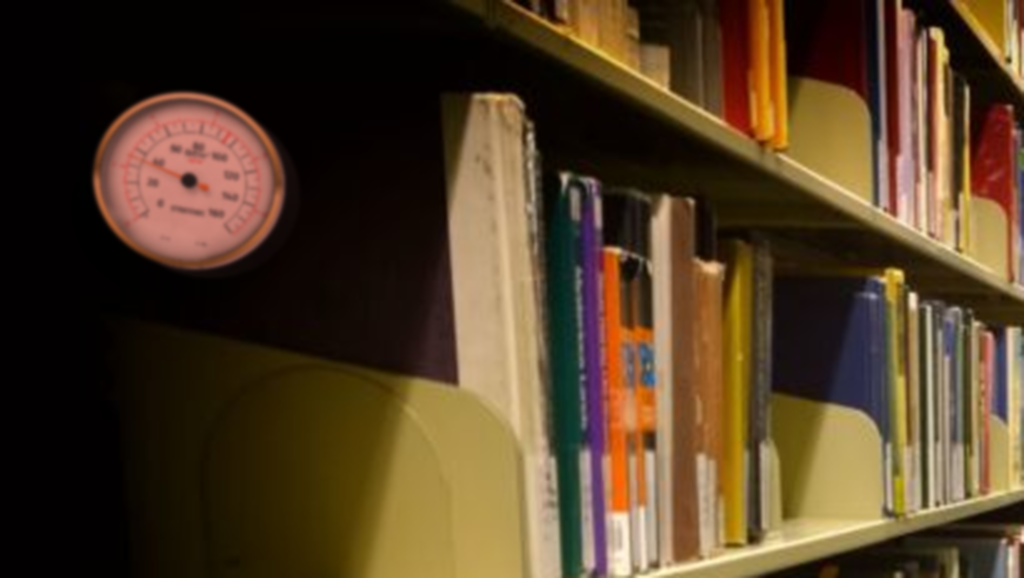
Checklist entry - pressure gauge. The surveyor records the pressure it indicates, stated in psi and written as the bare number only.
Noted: 35
